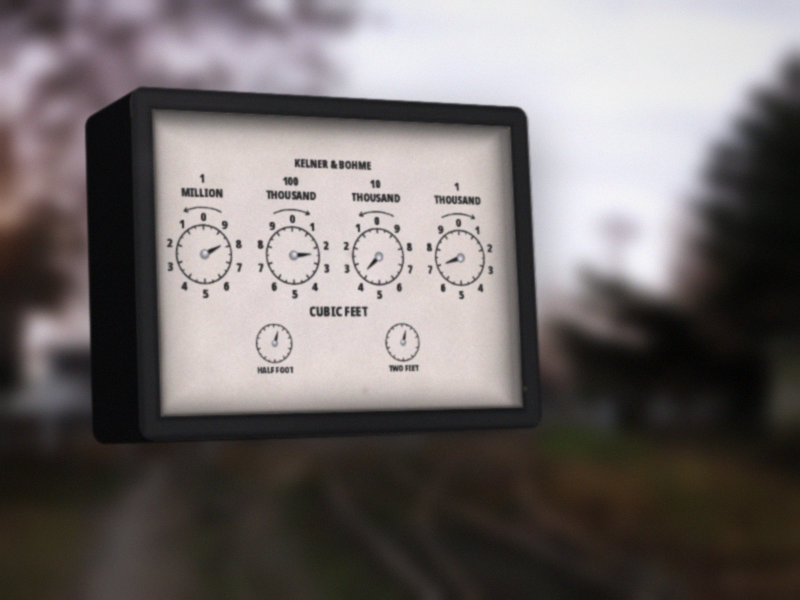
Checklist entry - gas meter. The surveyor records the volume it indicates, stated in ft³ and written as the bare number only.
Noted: 823700
